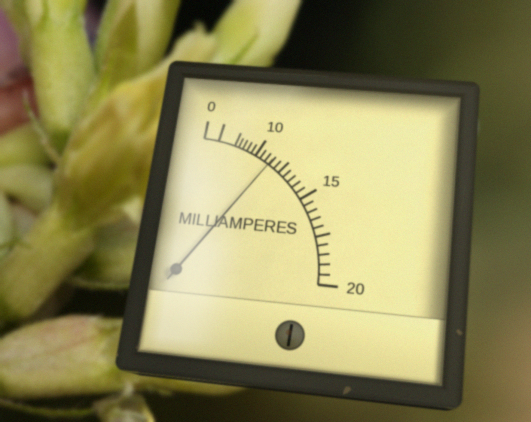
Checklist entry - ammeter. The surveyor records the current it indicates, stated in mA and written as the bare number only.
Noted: 11.5
